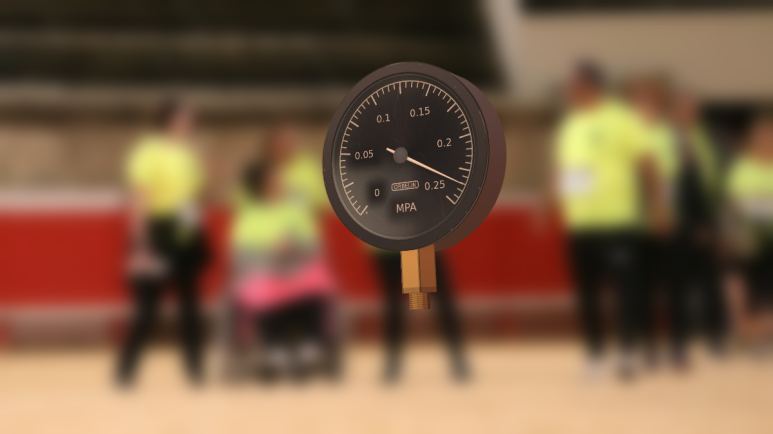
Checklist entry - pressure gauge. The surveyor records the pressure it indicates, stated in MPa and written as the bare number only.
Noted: 0.235
